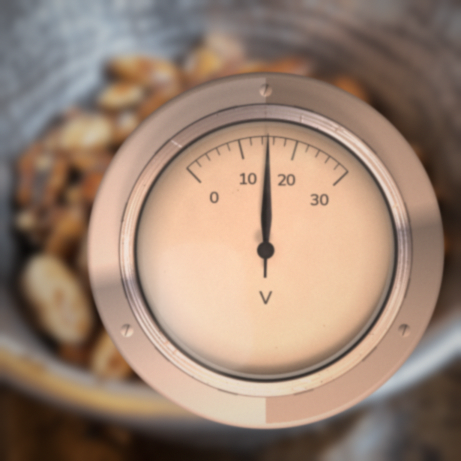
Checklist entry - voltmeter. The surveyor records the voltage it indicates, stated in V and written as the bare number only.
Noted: 15
